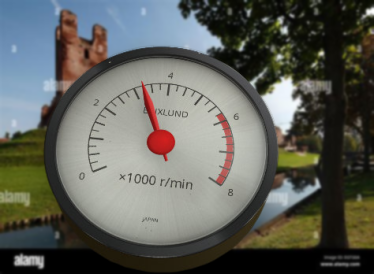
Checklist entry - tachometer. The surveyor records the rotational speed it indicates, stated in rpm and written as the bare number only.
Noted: 3250
